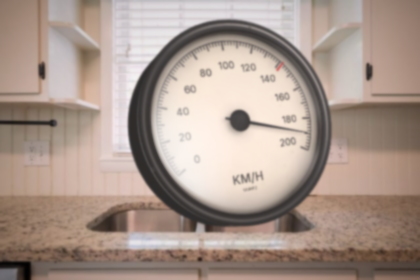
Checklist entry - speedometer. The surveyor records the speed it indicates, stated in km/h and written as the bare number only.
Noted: 190
